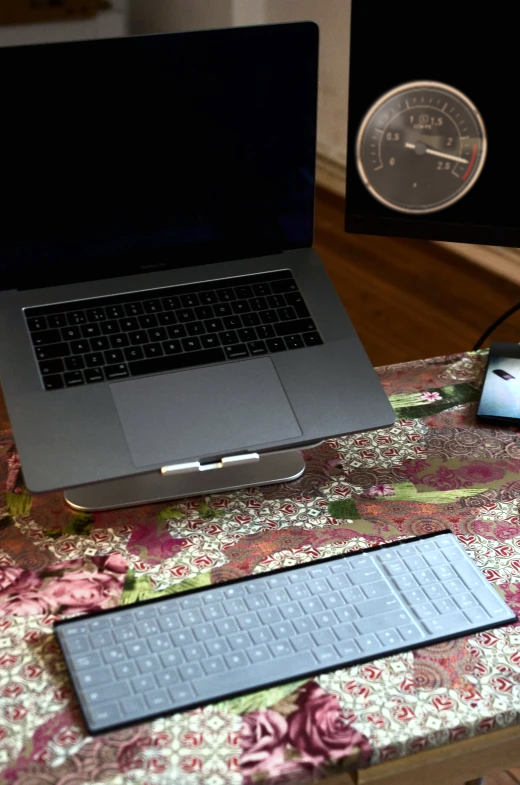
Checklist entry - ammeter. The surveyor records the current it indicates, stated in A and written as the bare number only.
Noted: 2.3
